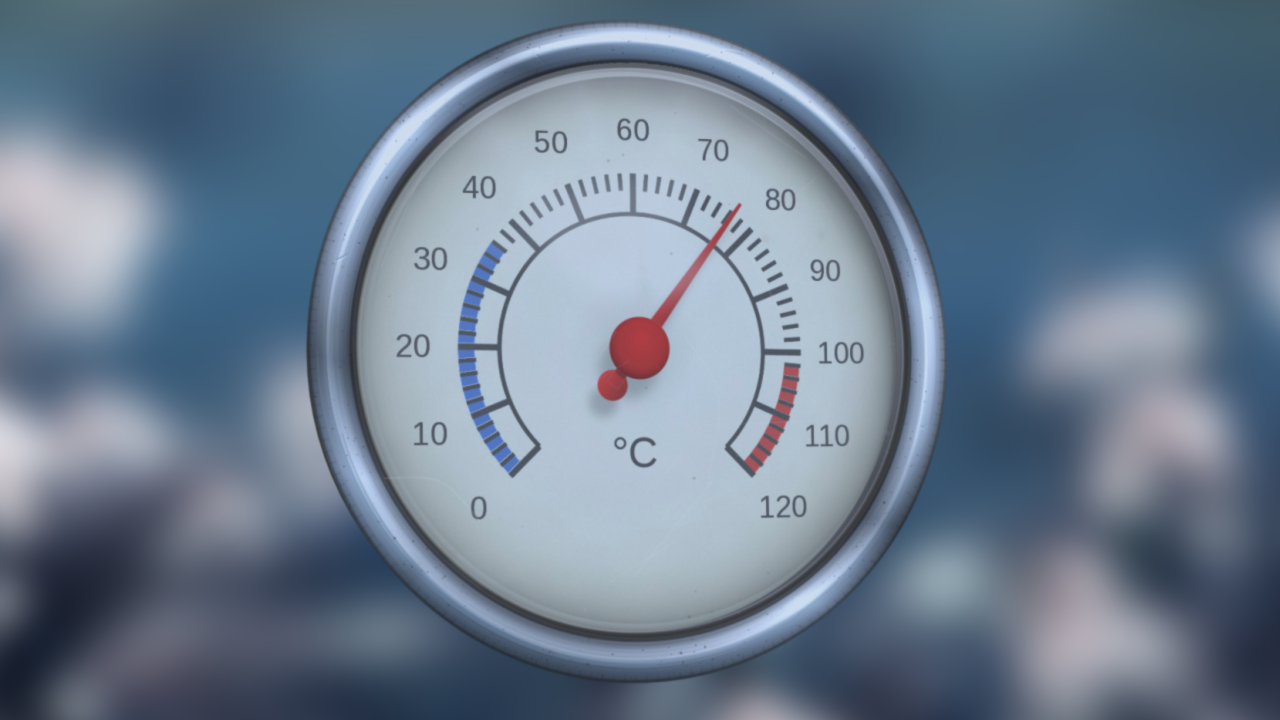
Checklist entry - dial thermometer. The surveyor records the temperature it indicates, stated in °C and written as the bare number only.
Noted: 76
